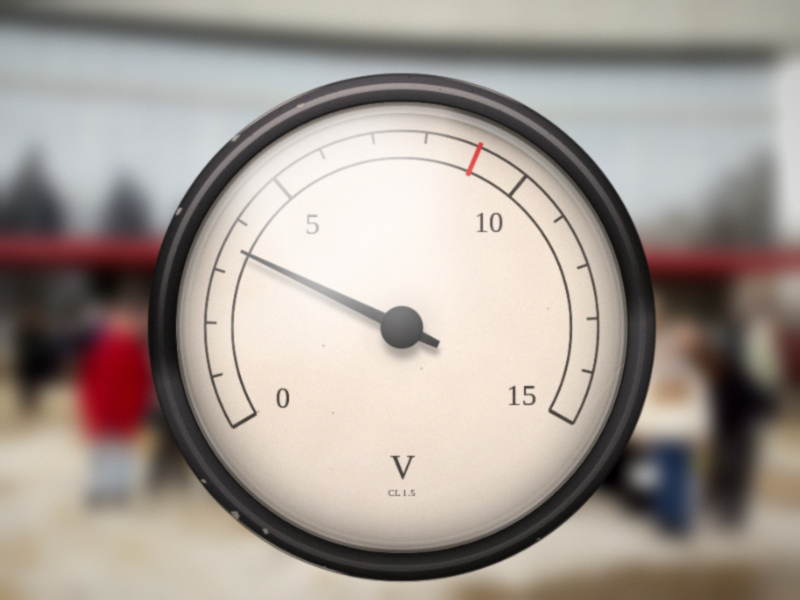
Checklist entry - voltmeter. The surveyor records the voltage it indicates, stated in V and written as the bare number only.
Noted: 3.5
